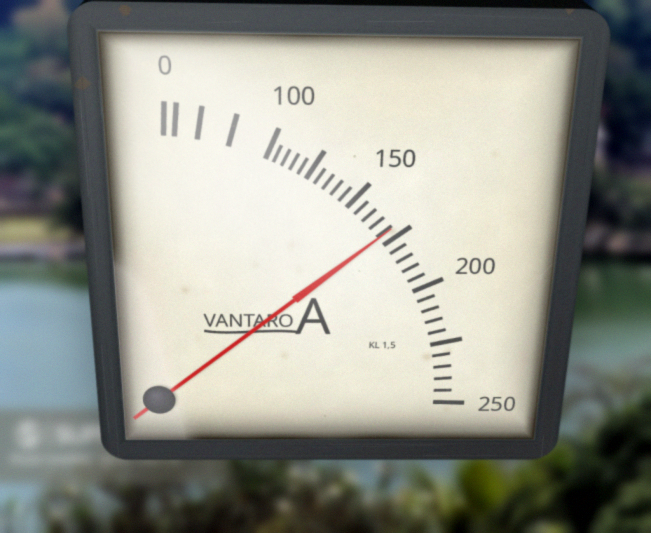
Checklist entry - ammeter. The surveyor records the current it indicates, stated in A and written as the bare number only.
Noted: 170
